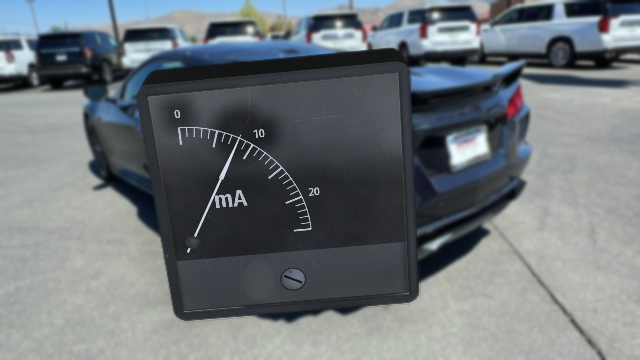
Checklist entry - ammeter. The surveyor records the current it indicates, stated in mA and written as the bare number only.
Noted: 8
